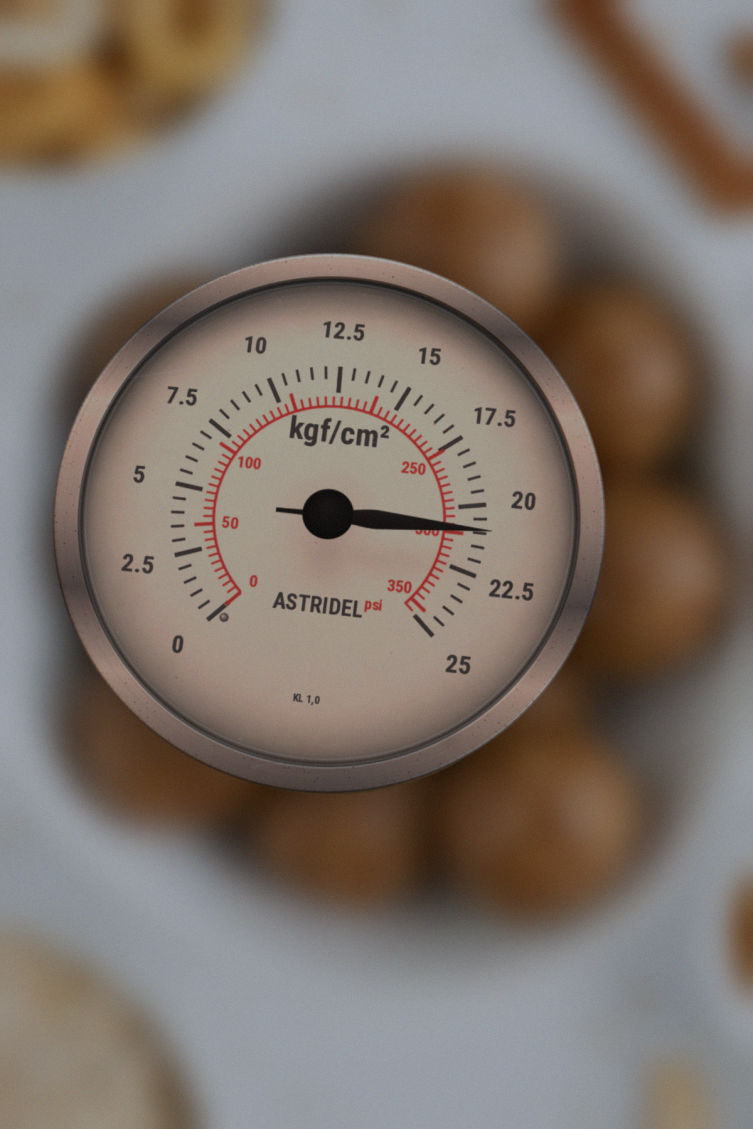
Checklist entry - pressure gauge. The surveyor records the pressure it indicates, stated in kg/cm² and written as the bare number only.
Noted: 21
